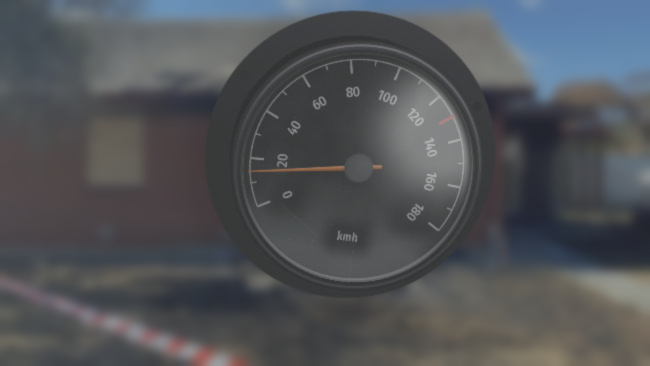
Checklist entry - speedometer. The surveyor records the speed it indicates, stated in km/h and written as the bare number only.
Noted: 15
